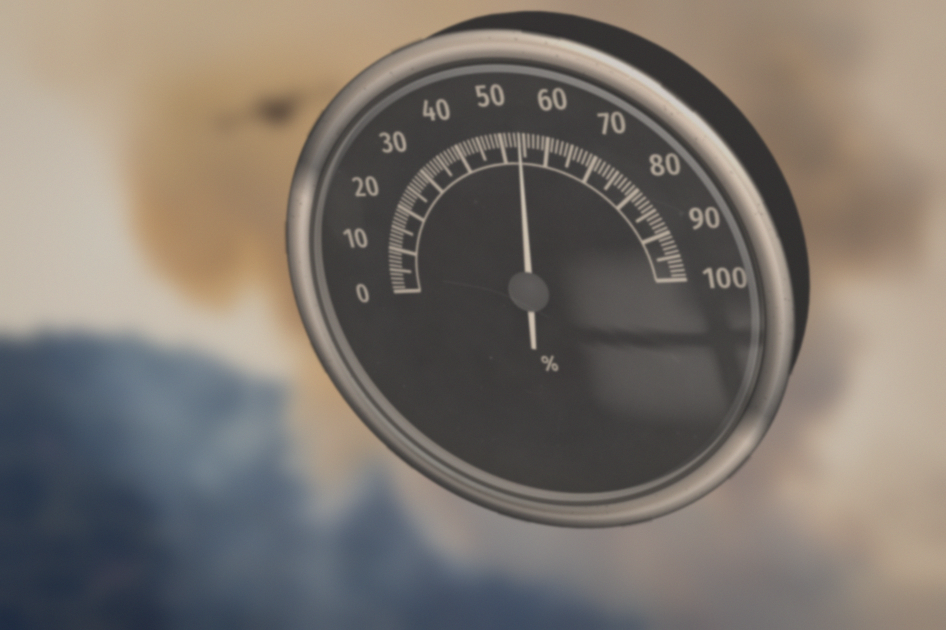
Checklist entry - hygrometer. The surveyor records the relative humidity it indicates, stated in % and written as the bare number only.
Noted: 55
